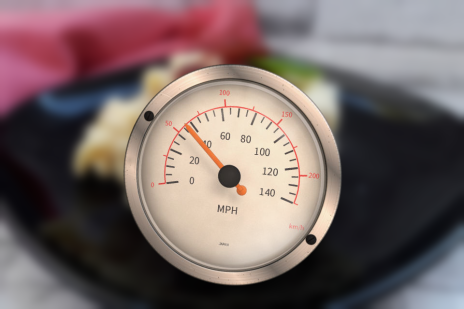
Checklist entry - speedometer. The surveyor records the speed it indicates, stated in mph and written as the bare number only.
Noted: 37.5
